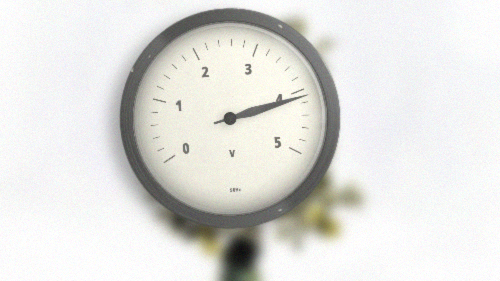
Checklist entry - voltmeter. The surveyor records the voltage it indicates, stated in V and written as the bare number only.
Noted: 4.1
